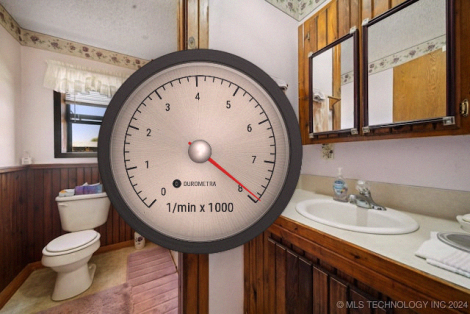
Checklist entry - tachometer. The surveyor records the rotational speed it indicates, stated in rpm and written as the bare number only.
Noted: 7900
